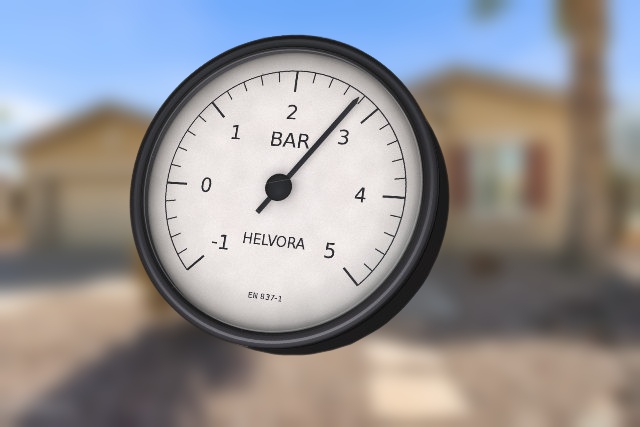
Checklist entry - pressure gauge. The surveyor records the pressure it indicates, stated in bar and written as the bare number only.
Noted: 2.8
